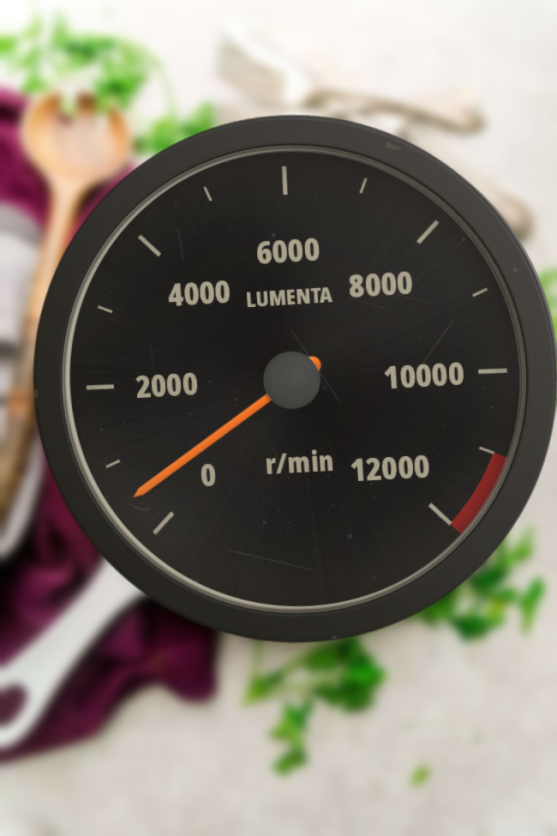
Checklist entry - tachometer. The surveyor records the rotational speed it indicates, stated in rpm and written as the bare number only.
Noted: 500
